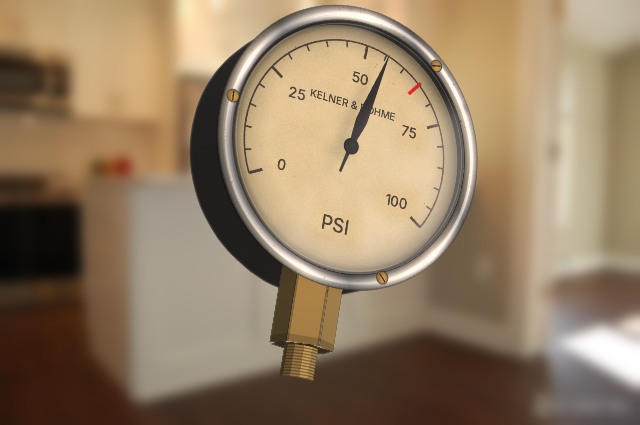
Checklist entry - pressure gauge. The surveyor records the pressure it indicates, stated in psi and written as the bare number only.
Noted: 55
